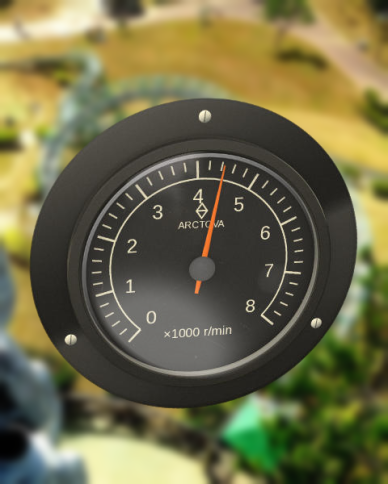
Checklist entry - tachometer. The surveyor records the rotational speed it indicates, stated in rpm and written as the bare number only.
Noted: 4400
